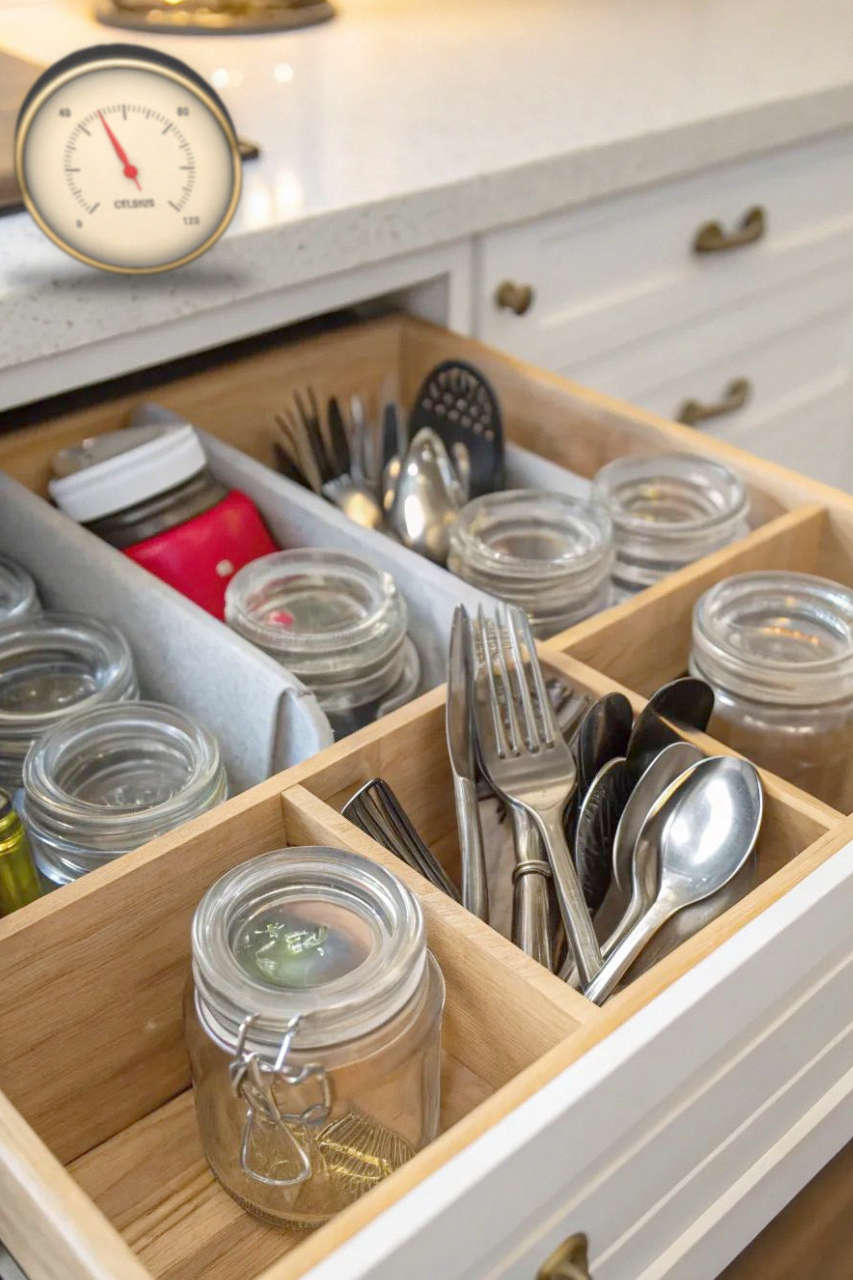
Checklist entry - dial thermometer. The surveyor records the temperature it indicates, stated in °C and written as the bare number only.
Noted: 50
